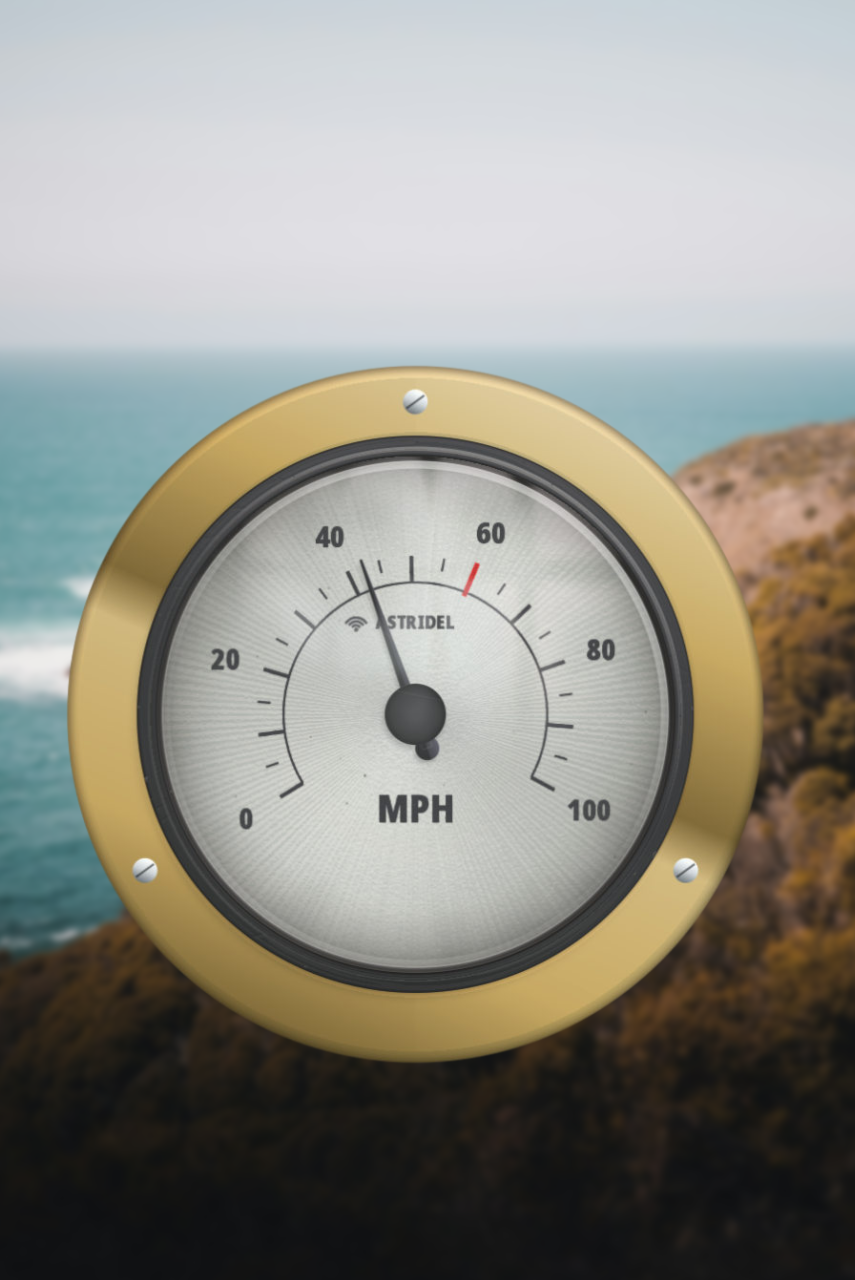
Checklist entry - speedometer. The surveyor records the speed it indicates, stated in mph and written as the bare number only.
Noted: 42.5
